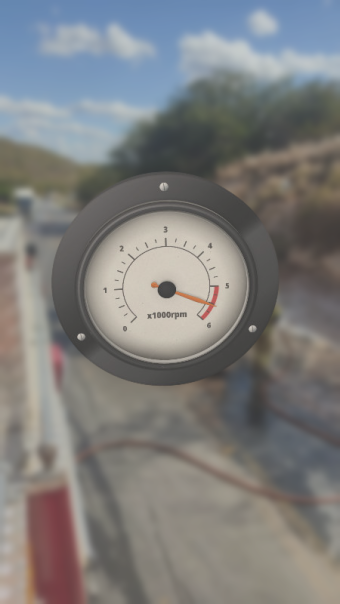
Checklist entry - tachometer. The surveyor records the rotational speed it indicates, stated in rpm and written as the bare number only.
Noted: 5500
